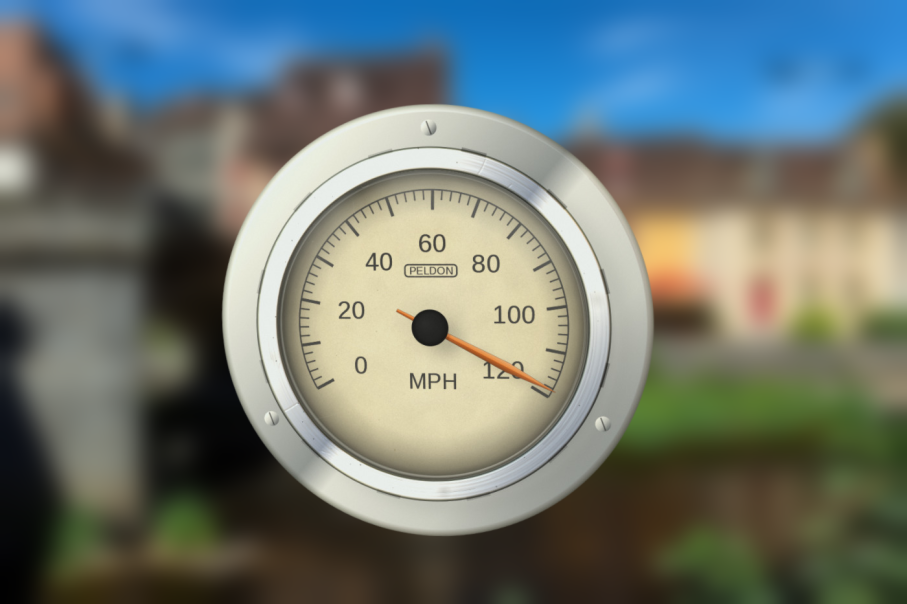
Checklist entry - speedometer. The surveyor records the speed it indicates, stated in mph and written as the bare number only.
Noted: 118
